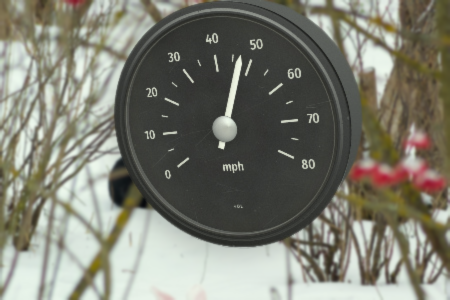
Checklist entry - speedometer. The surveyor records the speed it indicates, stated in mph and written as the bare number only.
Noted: 47.5
